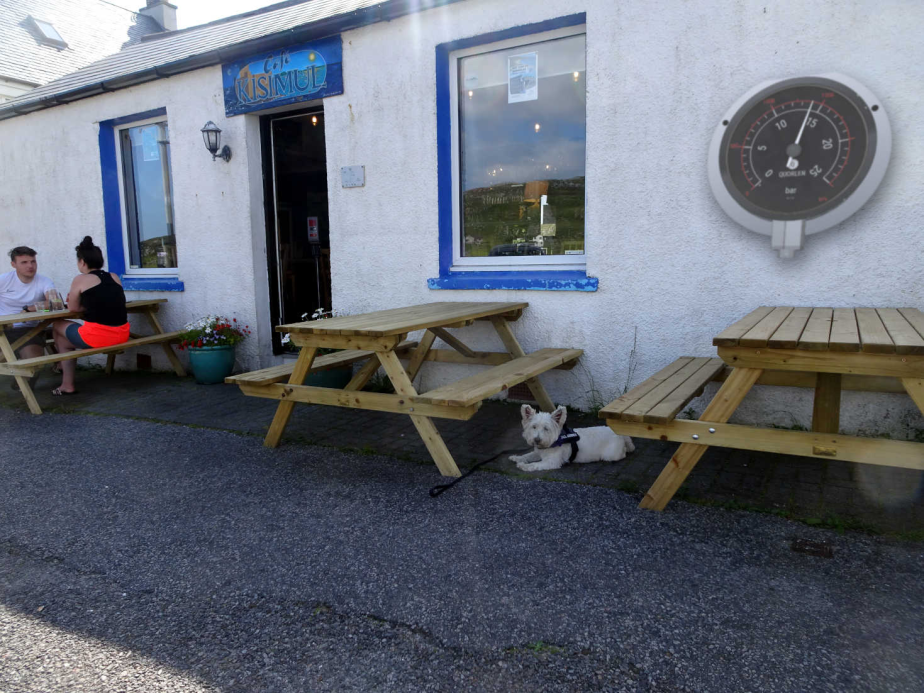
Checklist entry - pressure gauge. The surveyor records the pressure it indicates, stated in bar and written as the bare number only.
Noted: 14
